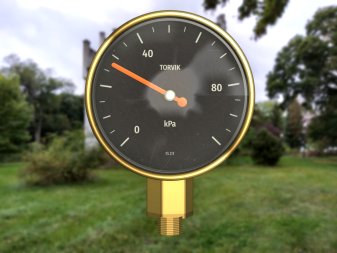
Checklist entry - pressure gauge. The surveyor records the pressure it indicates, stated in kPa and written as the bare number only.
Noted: 27.5
